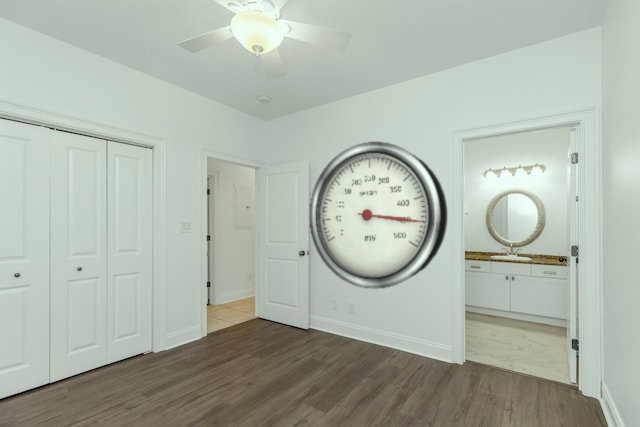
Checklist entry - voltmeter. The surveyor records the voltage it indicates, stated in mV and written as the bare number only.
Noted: 450
